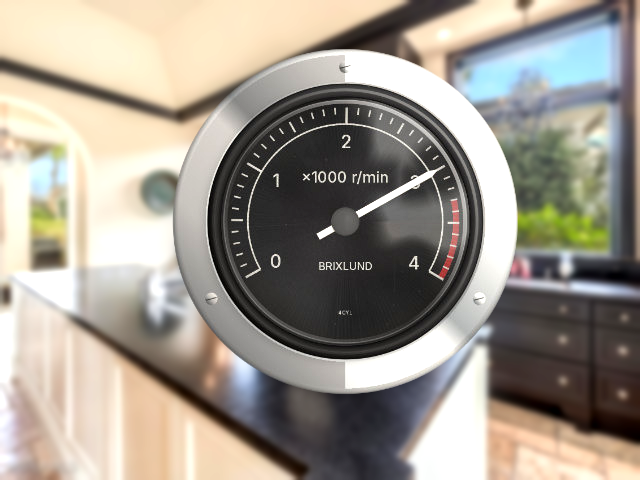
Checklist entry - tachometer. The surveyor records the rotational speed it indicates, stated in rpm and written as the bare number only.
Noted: 3000
